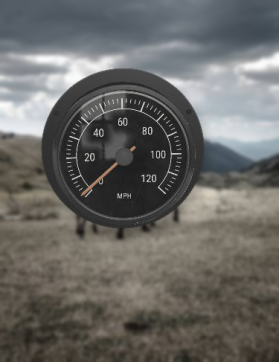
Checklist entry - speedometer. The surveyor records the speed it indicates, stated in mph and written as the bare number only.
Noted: 2
